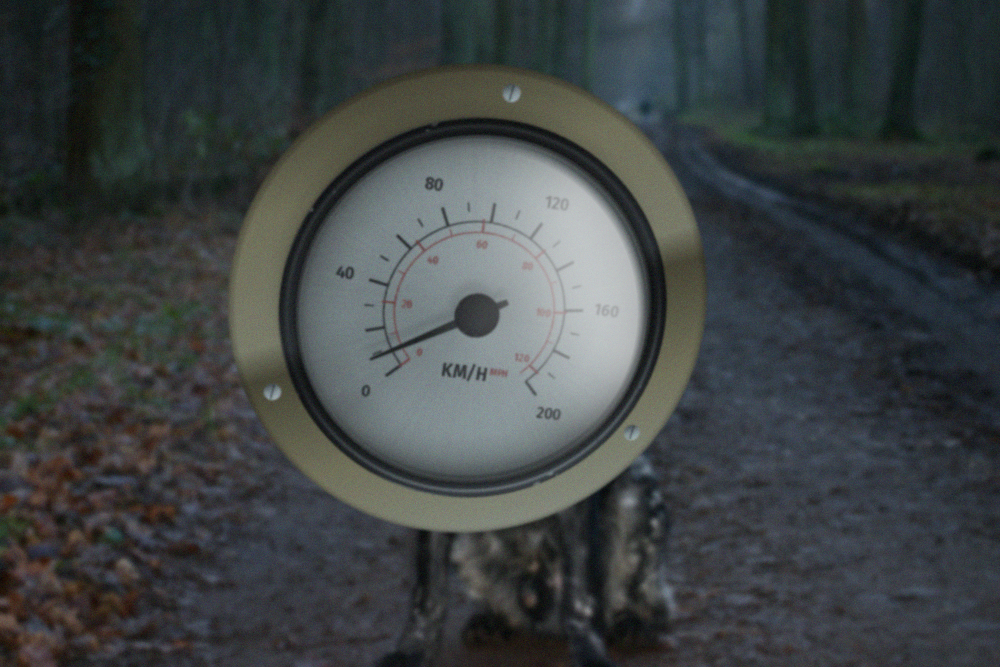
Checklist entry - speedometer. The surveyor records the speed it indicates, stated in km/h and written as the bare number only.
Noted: 10
